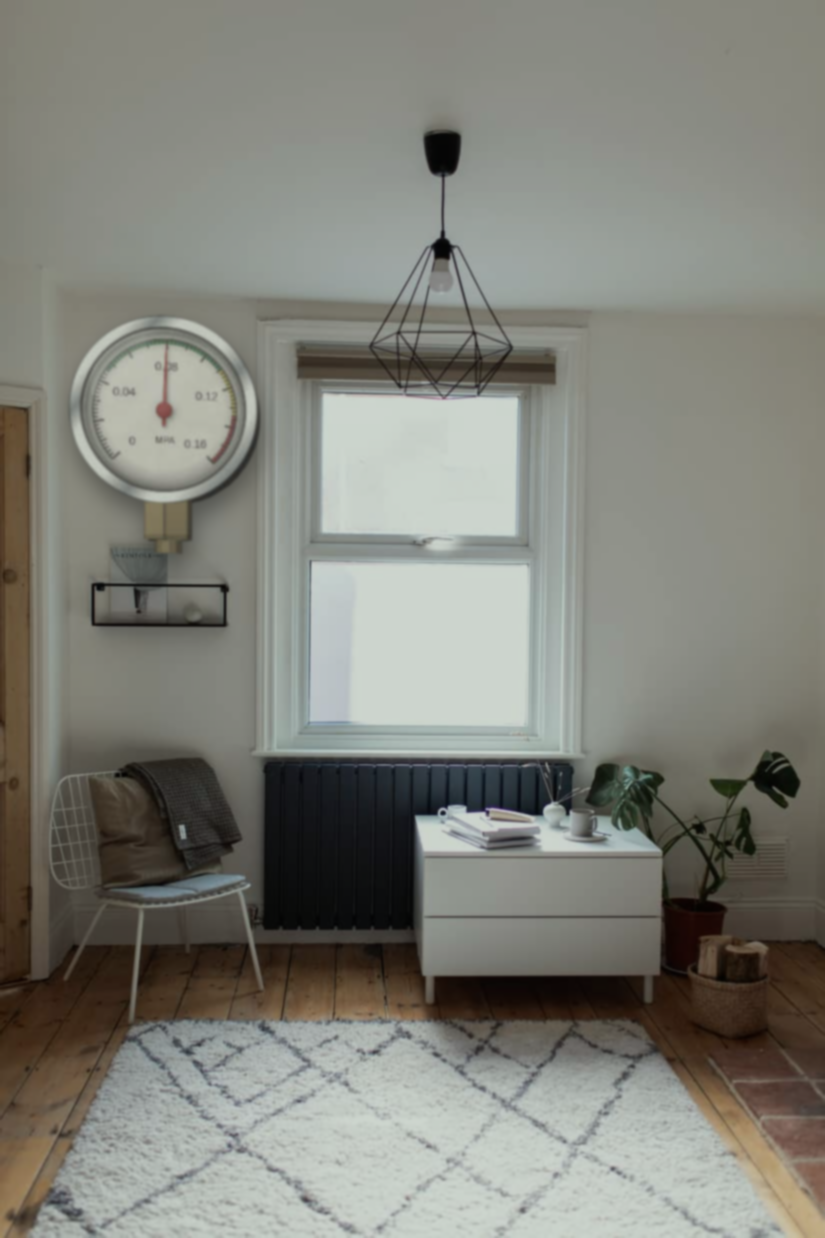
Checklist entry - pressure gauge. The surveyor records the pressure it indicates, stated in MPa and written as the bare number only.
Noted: 0.08
